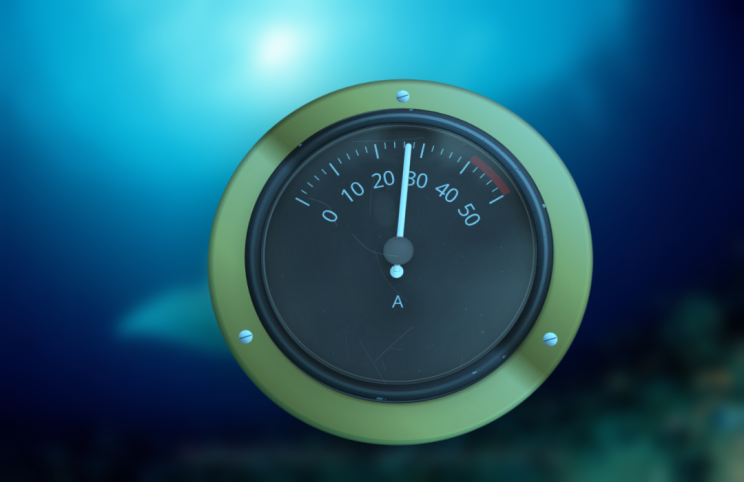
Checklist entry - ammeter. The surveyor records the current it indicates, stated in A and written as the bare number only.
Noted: 27
